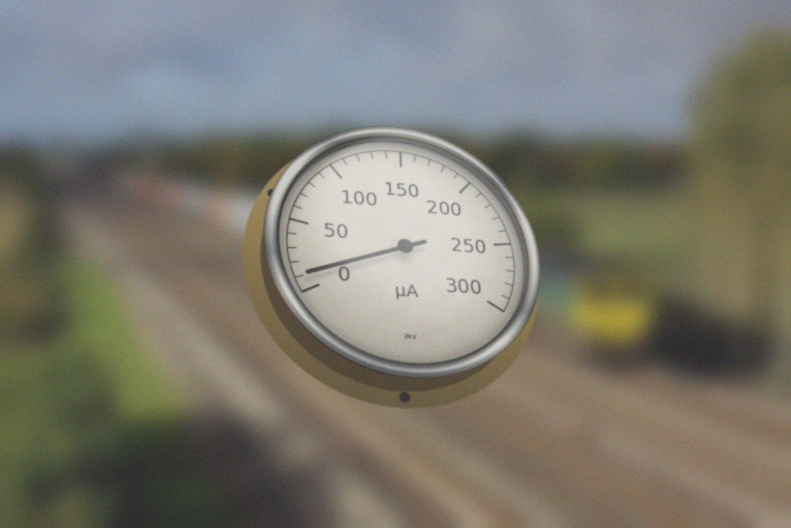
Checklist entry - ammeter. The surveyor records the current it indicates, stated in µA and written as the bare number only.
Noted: 10
